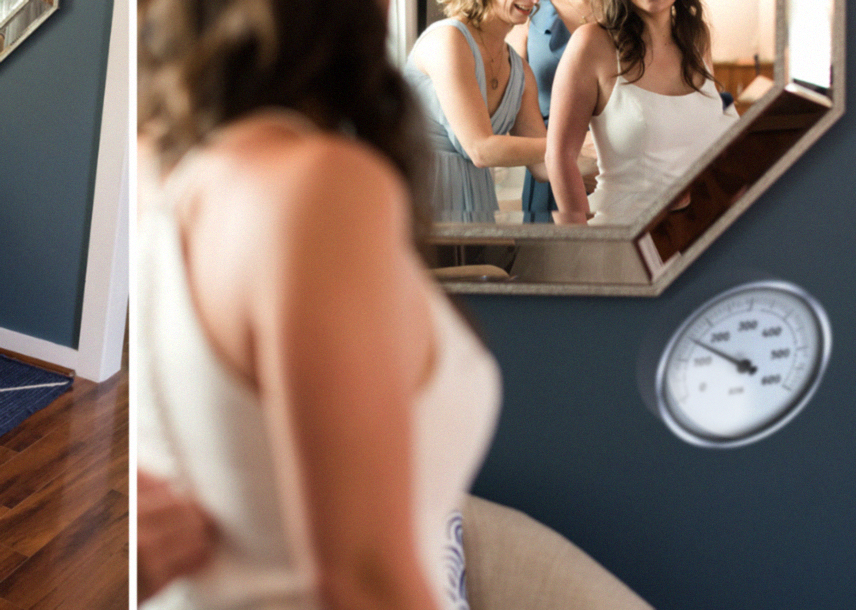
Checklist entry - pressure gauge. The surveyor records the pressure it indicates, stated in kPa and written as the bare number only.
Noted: 150
